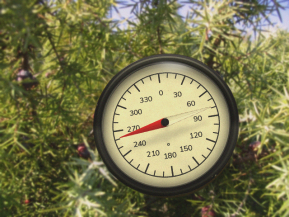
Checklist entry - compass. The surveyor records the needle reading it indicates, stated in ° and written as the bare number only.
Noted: 260
